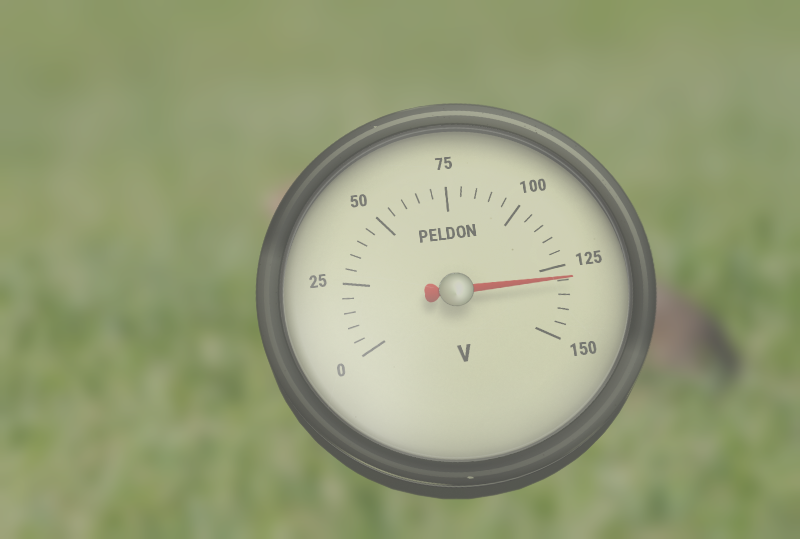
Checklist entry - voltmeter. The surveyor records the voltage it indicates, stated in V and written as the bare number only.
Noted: 130
